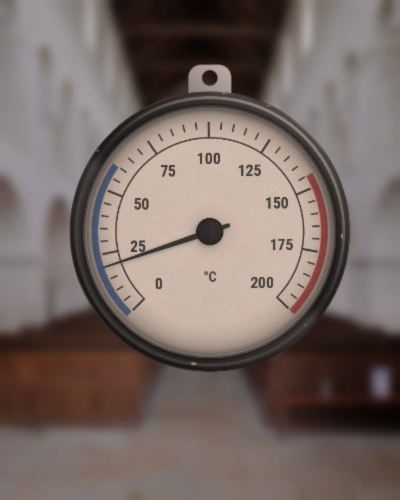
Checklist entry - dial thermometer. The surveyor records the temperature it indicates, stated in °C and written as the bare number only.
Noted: 20
